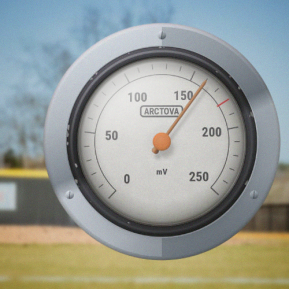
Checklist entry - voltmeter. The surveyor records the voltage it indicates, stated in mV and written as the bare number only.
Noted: 160
